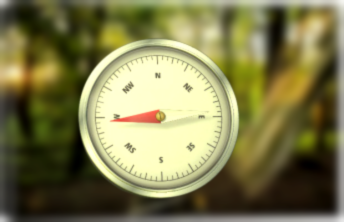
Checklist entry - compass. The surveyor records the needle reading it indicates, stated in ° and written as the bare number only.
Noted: 265
